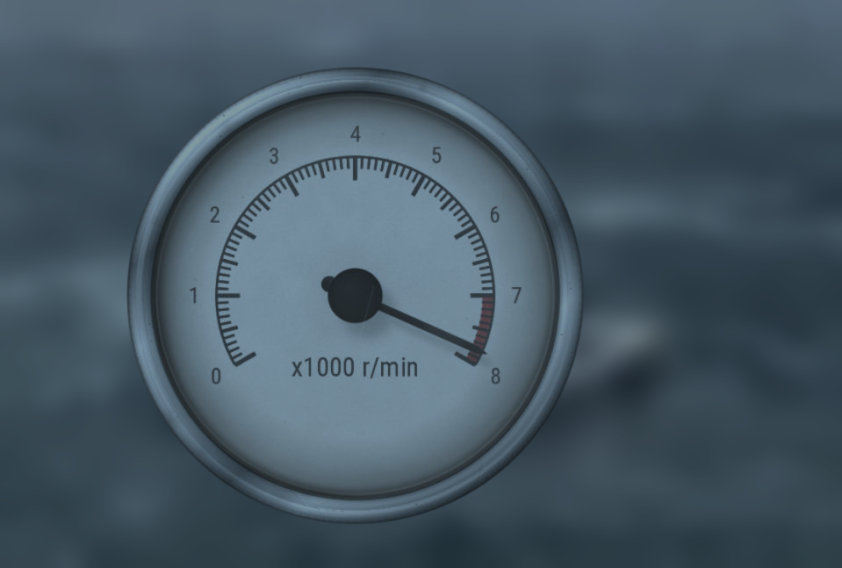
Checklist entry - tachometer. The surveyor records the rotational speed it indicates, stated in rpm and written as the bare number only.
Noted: 7800
